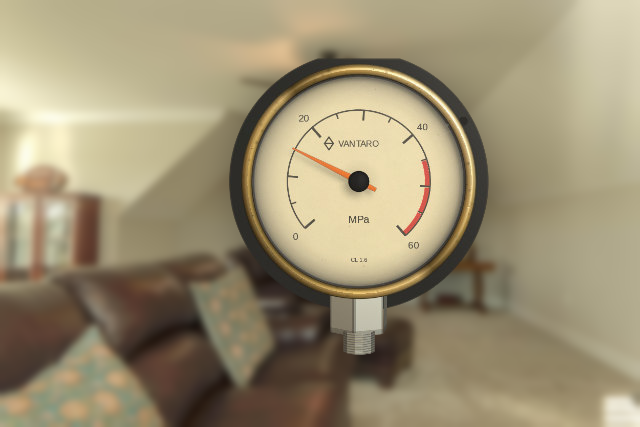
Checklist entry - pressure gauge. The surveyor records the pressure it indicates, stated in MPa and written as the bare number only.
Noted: 15
